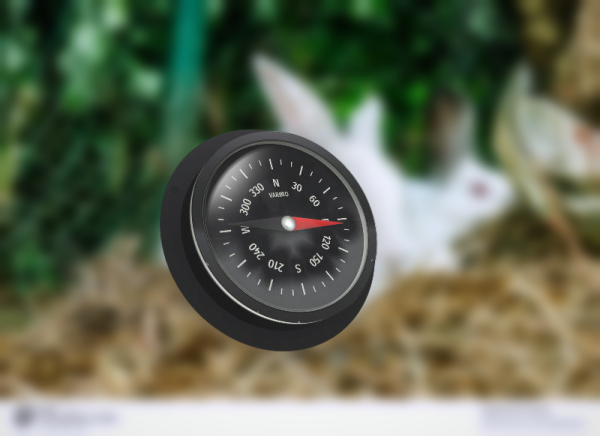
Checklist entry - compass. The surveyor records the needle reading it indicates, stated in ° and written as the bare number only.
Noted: 95
